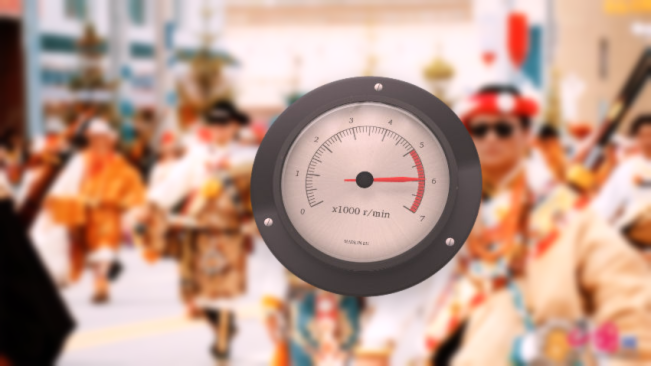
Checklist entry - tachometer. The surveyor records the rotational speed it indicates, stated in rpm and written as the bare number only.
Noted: 6000
